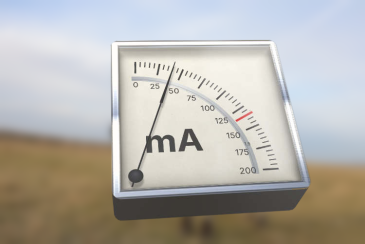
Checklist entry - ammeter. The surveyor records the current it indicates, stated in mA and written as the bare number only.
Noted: 40
